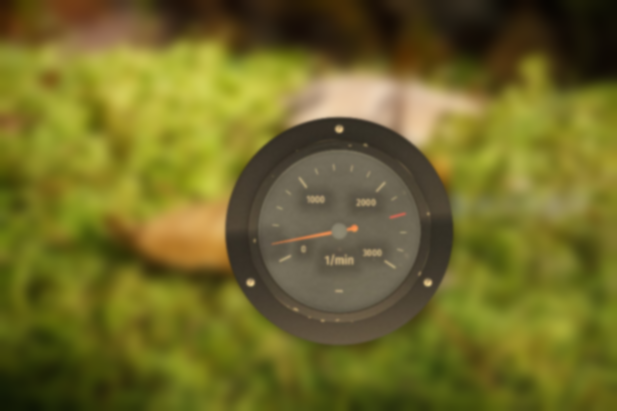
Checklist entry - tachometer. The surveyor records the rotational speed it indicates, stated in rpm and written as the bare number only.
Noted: 200
